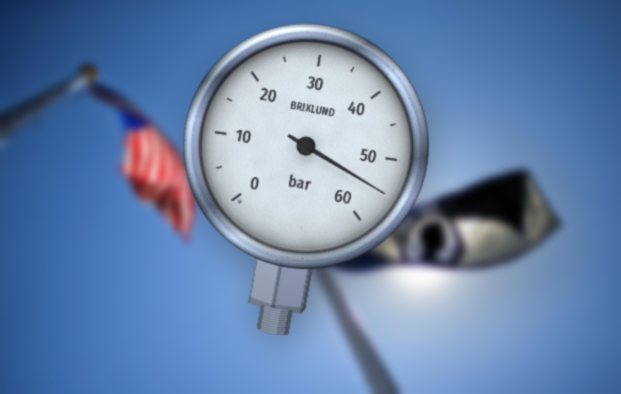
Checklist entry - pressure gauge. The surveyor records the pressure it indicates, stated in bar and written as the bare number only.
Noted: 55
